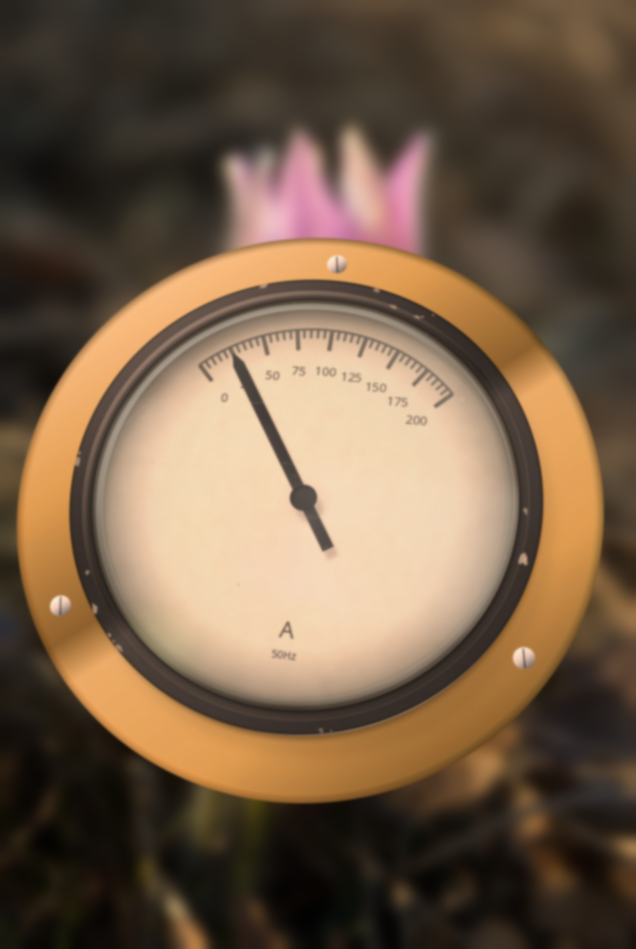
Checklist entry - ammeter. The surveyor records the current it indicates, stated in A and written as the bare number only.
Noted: 25
